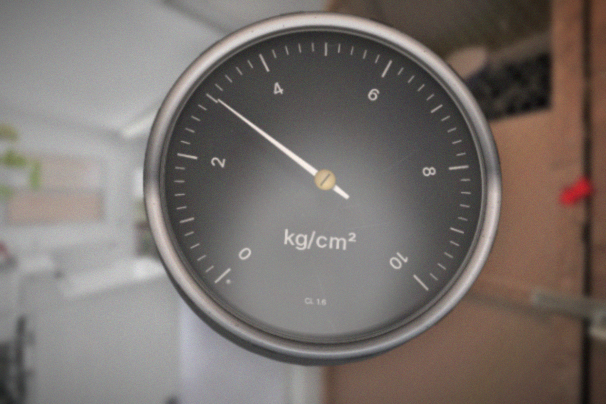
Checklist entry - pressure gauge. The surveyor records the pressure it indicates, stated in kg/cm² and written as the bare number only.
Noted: 3
